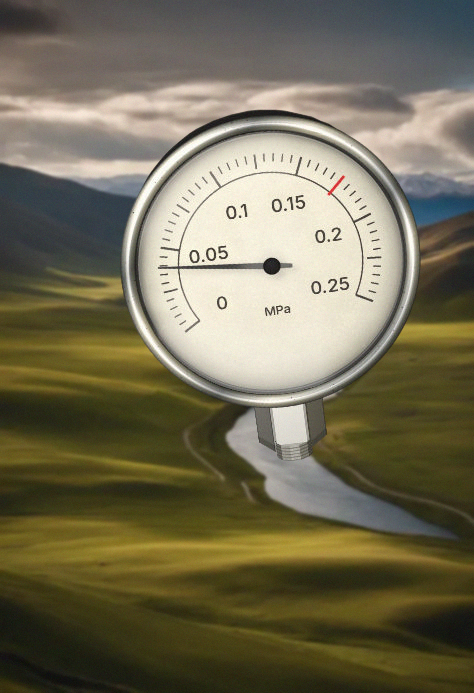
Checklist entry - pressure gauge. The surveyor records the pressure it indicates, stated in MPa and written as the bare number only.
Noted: 0.04
